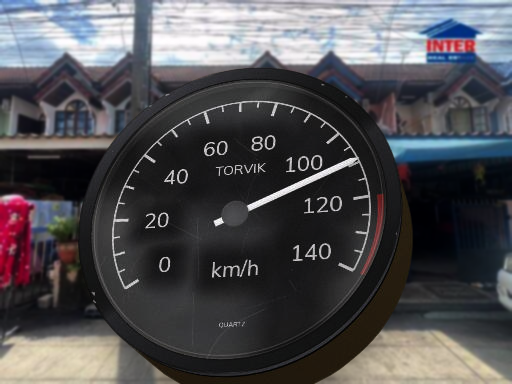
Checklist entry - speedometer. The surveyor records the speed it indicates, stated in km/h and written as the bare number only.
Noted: 110
